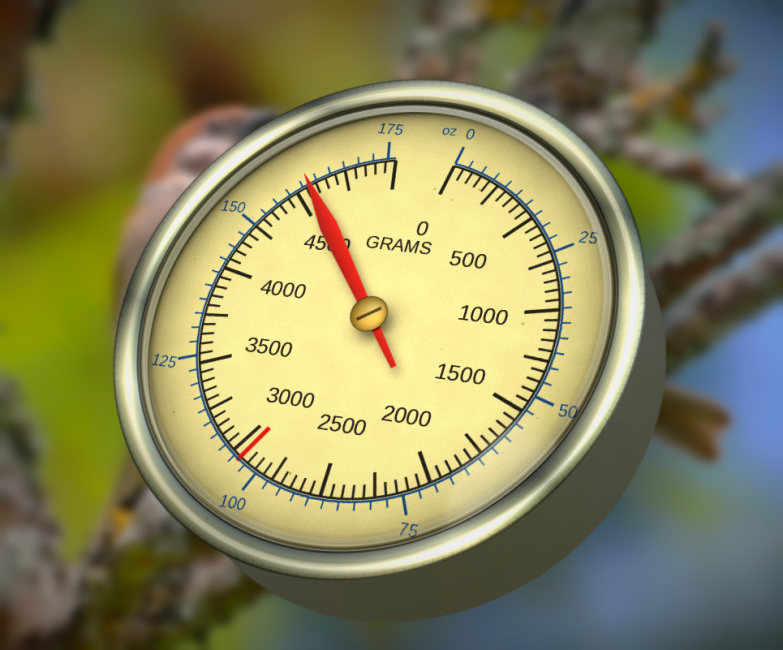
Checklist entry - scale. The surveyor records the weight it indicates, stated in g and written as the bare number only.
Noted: 4575
